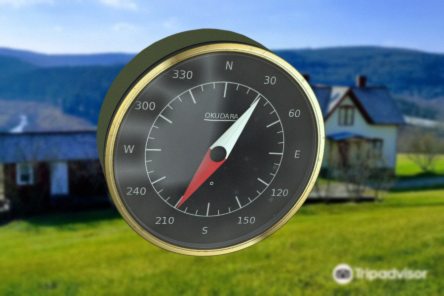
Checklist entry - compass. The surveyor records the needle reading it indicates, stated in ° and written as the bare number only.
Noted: 210
